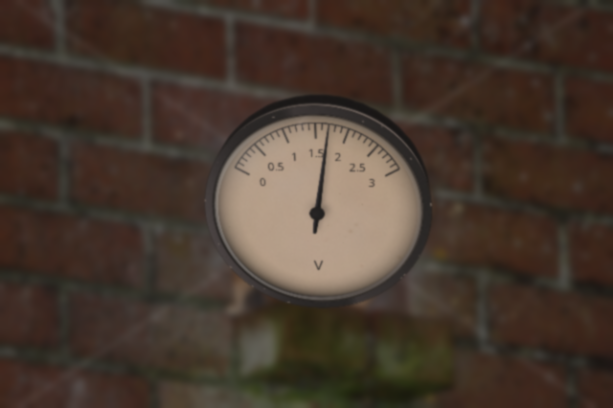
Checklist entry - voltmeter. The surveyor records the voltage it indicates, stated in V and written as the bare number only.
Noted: 1.7
